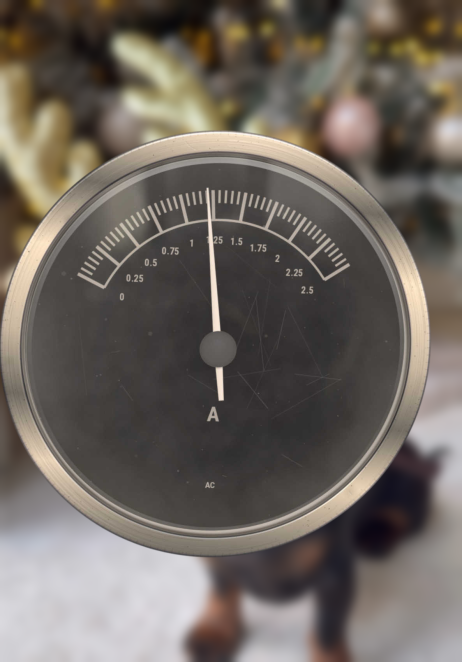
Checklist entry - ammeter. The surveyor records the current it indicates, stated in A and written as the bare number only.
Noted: 1.2
